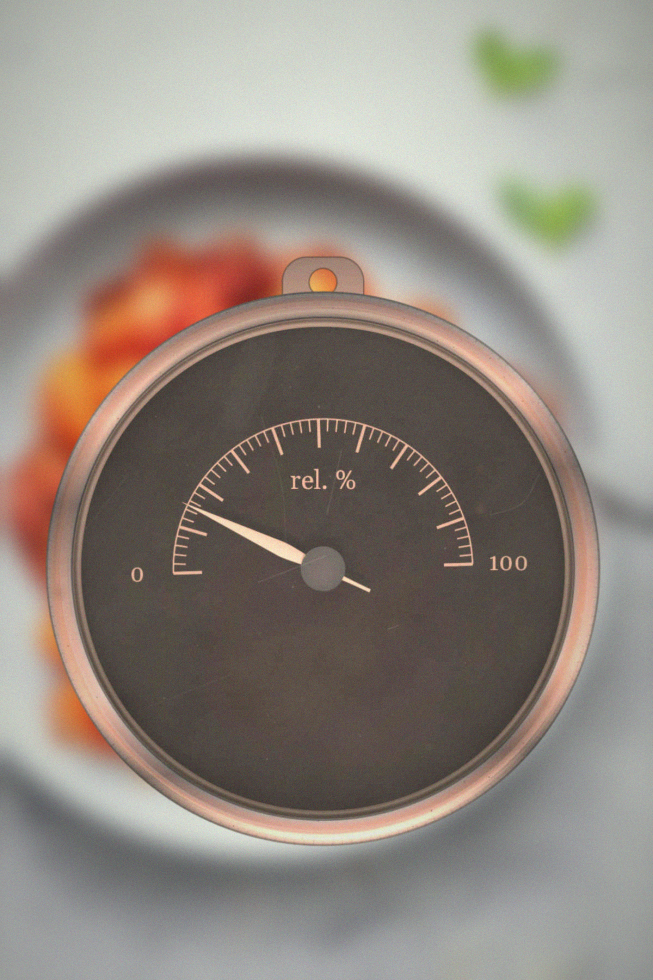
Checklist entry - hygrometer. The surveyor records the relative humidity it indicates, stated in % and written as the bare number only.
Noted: 15
